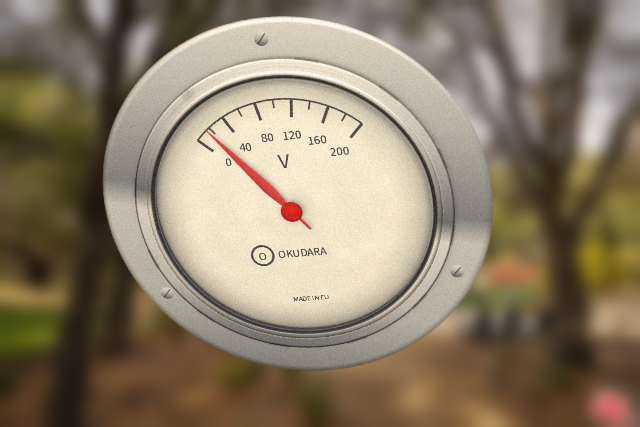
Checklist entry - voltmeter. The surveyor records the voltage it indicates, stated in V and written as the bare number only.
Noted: 20
